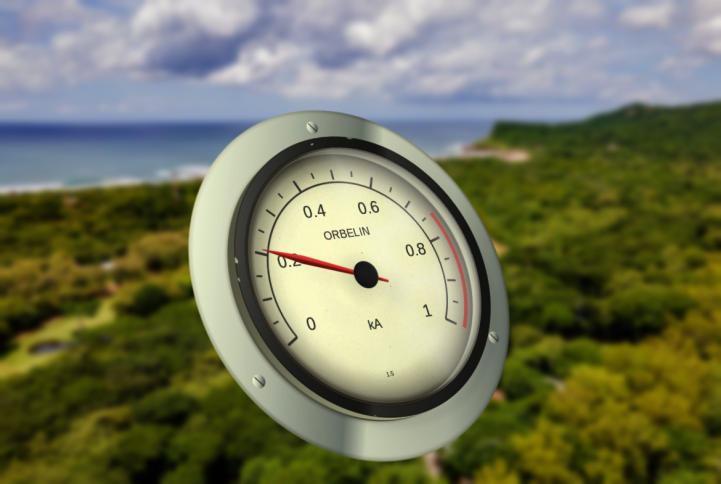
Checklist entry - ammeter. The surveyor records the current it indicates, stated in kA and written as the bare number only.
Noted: 0.2
